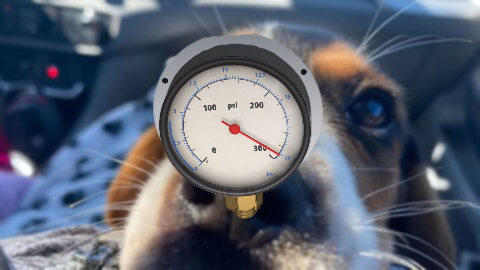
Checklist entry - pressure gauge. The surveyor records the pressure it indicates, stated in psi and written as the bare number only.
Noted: 290
